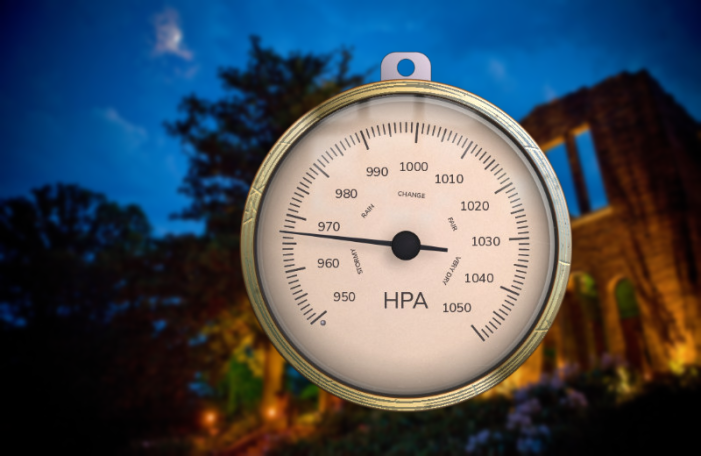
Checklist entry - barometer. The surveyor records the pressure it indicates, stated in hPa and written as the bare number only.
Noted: 967
